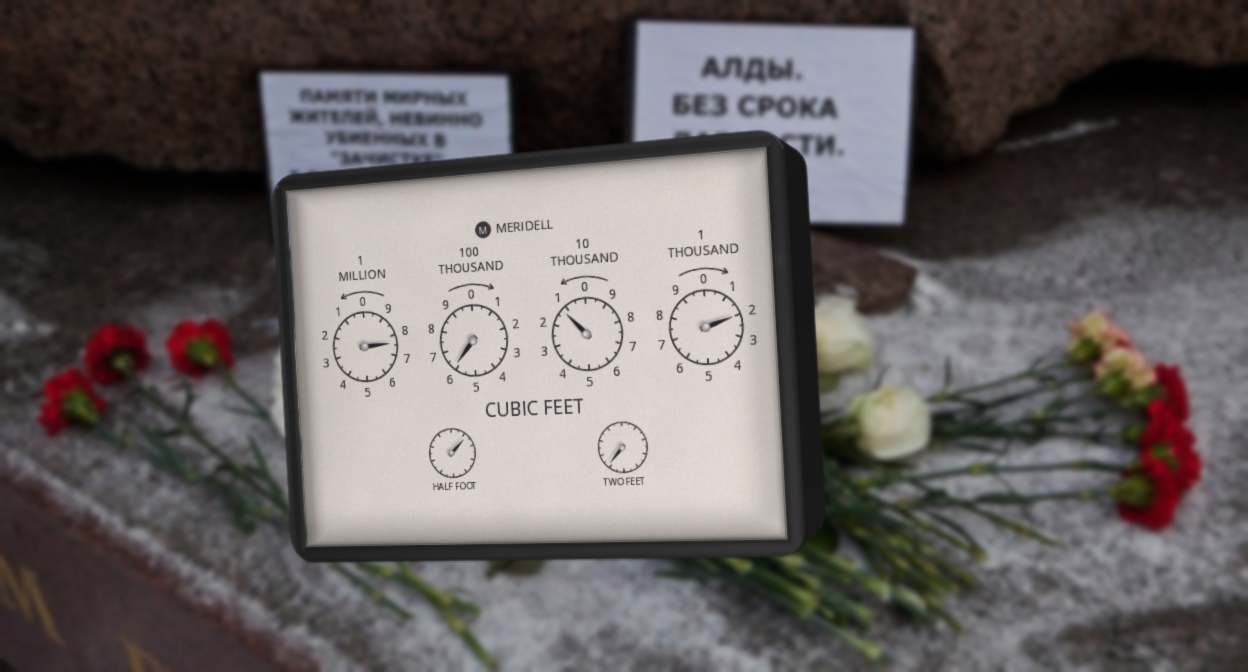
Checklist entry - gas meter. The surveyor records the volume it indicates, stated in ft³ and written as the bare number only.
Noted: 761200
